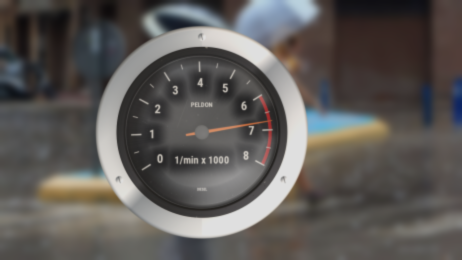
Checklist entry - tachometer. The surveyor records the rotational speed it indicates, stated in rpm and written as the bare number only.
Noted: 6750
